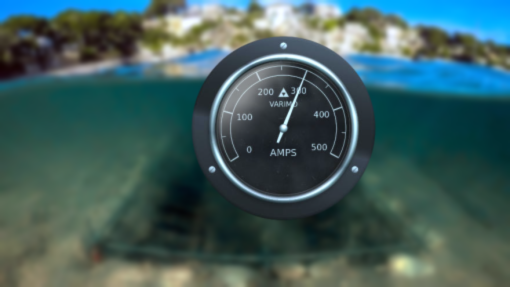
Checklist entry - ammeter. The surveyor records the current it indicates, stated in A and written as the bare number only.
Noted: 300
